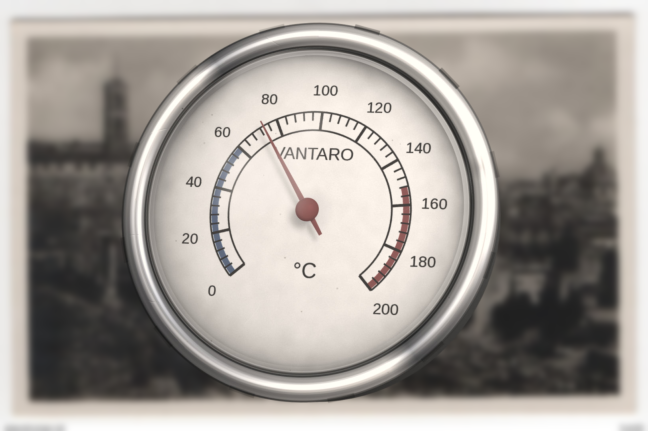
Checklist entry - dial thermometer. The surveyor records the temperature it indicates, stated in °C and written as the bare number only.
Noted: 74
